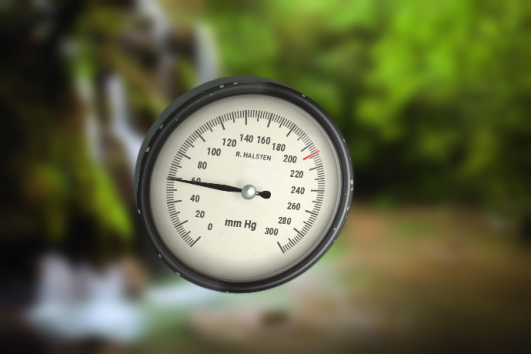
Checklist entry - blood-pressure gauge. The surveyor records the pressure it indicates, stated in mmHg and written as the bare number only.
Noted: 60
